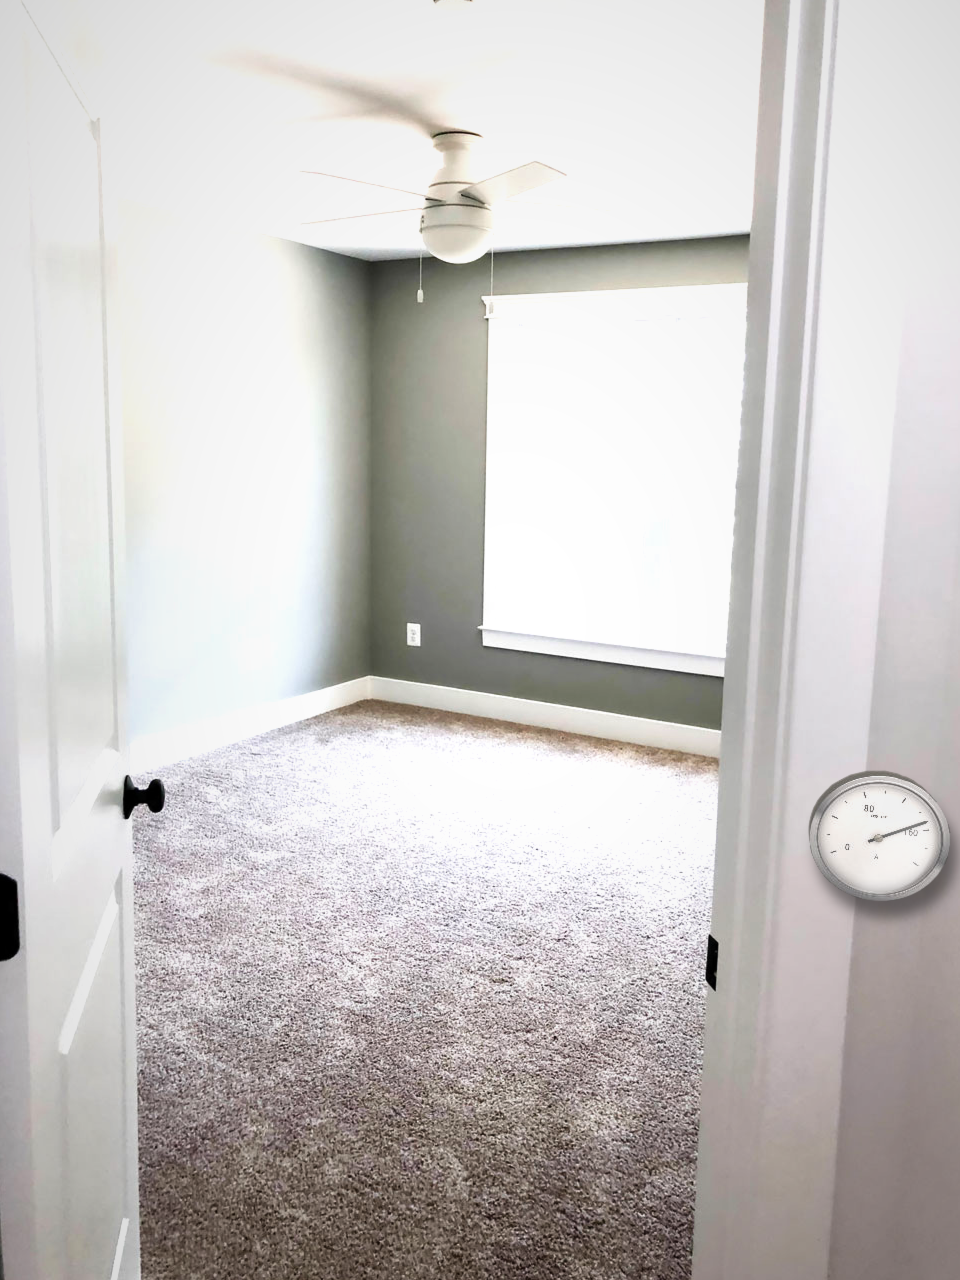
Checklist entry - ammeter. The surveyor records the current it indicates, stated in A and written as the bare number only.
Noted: 150
